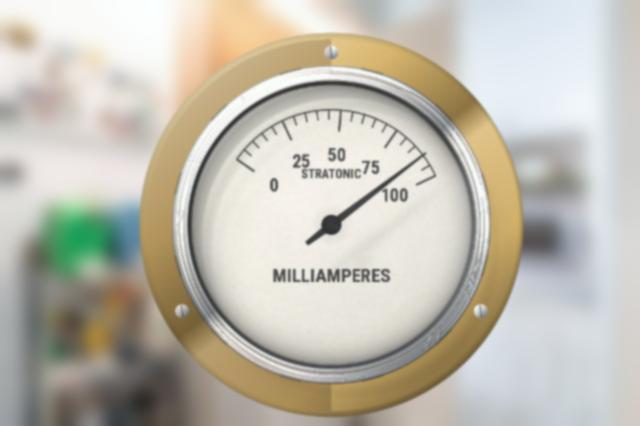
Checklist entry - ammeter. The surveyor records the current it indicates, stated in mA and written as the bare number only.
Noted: 90
